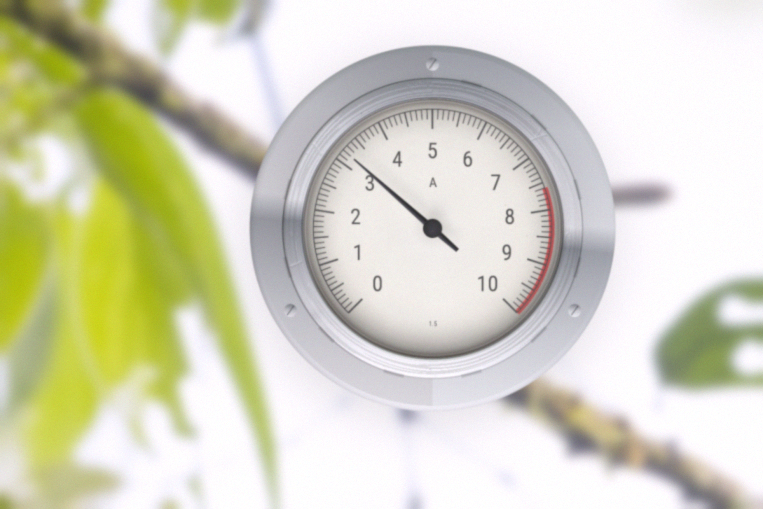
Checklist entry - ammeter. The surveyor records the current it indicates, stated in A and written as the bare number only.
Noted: 3.2
